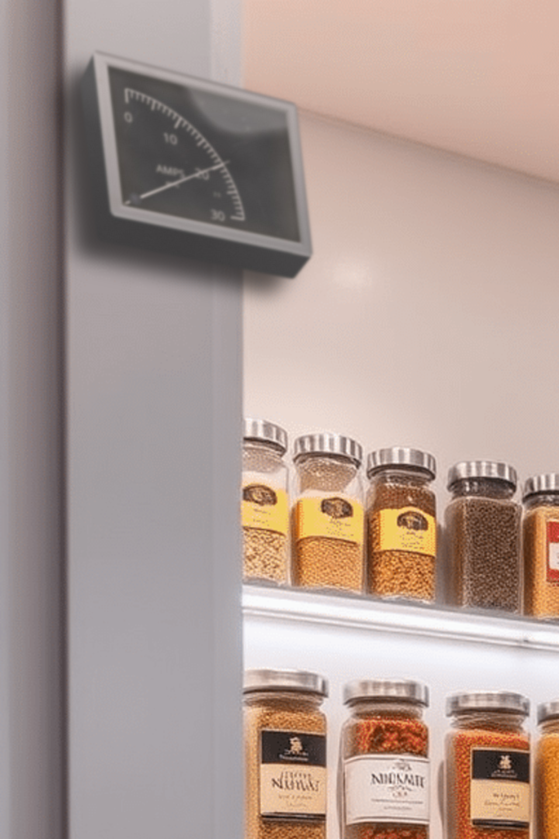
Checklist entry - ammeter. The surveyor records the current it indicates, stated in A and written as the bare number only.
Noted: 20
